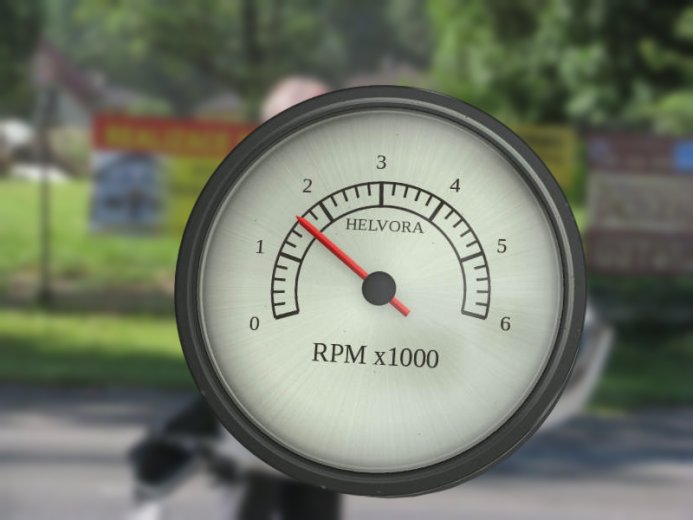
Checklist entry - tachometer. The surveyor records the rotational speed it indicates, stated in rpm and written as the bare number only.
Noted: 1600
